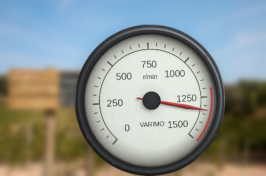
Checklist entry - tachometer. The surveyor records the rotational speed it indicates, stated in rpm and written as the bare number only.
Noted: 1325
